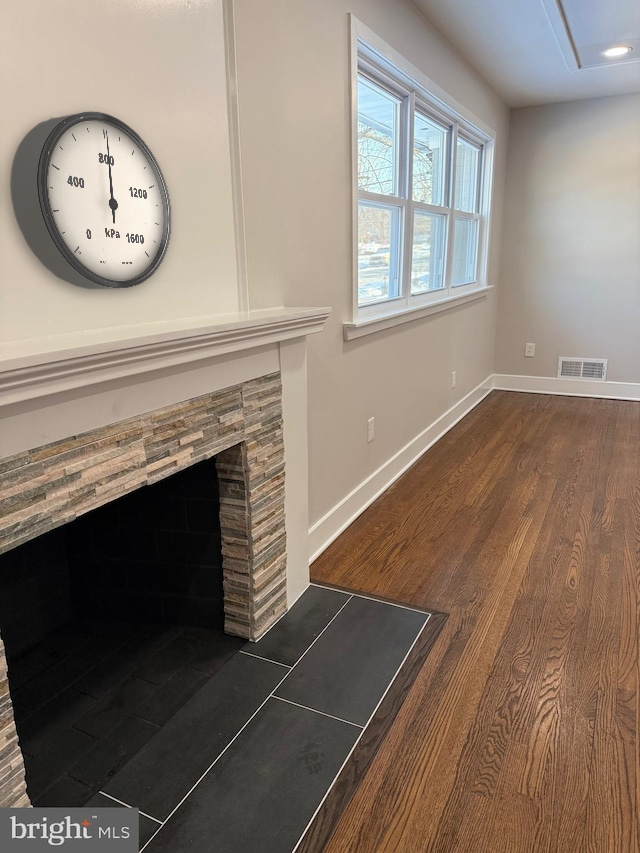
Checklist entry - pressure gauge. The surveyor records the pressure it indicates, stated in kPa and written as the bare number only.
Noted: 800
